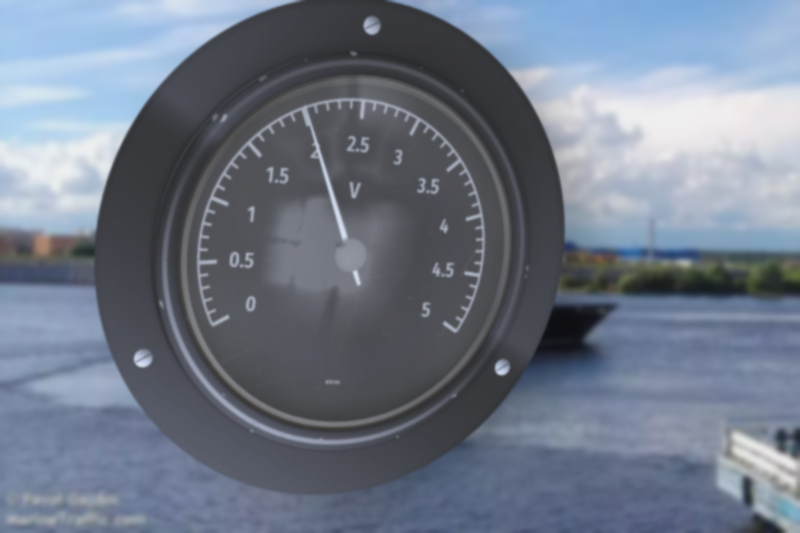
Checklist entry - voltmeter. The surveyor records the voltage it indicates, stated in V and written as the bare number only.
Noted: 2
